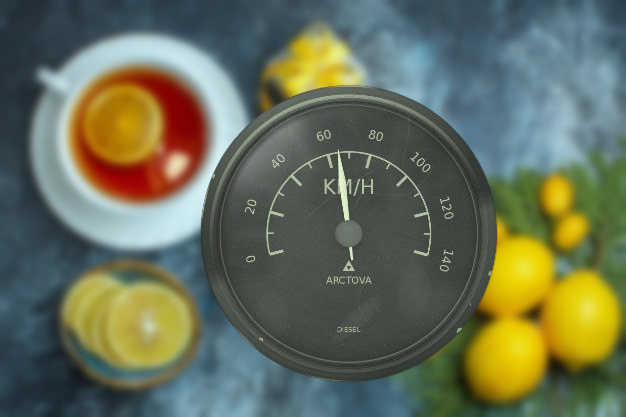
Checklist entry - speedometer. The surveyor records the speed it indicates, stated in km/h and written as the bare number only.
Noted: 65
